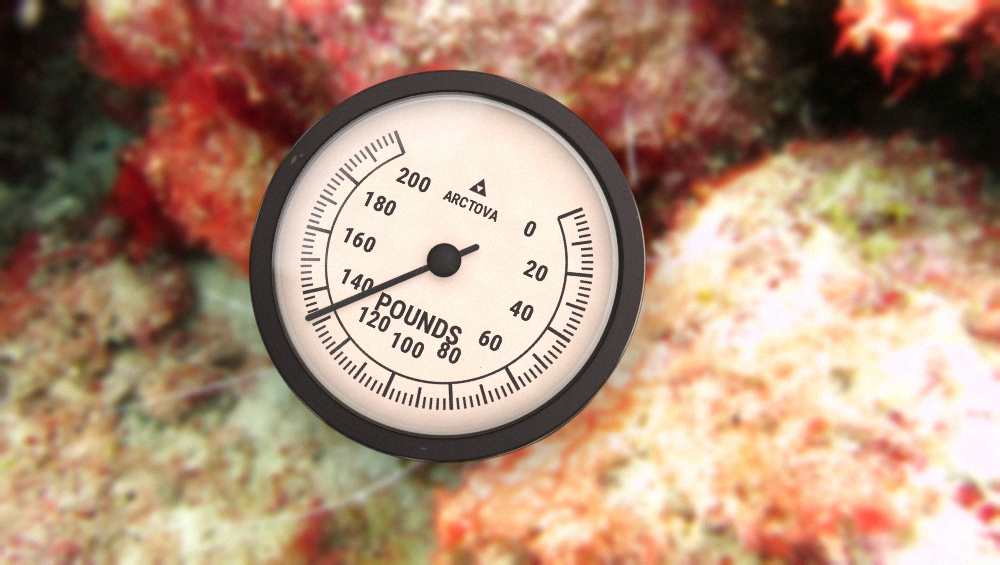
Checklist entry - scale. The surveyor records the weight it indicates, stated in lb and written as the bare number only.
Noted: 132
